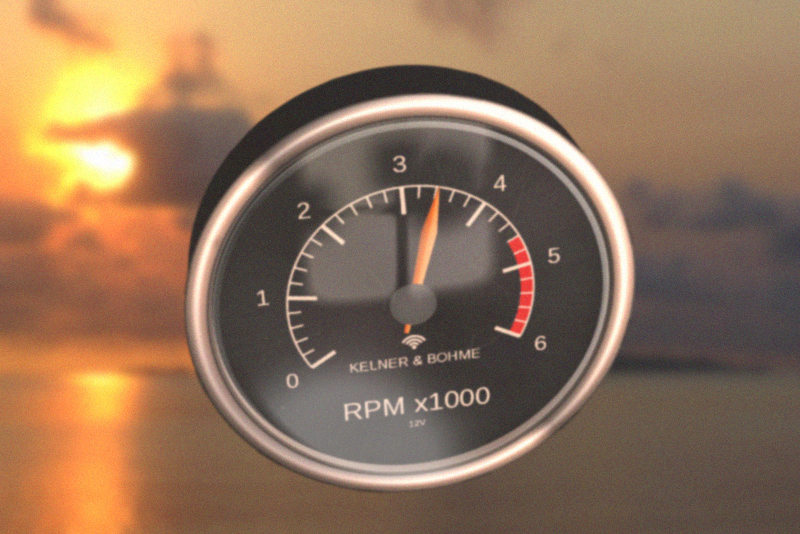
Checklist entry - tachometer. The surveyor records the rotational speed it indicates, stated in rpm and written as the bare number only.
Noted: 3400
